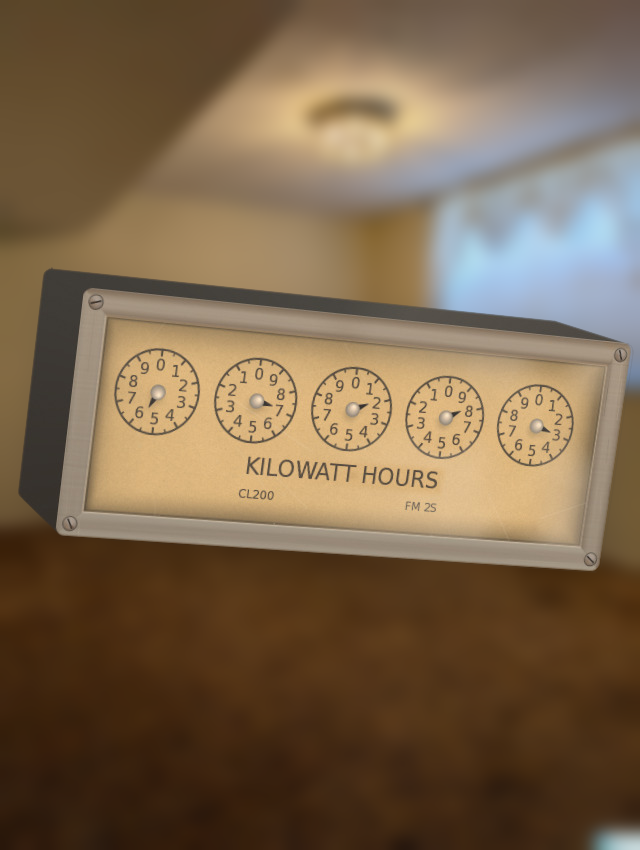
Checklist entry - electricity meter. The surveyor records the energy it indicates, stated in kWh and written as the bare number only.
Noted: 57183
